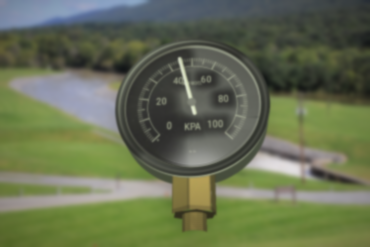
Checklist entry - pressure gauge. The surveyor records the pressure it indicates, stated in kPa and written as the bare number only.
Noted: 45
